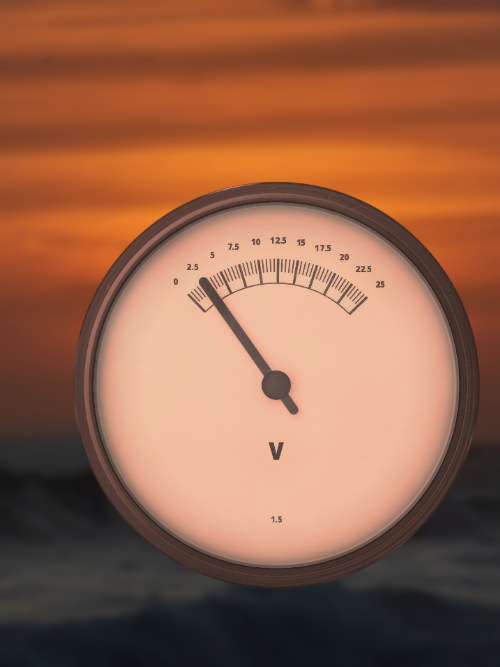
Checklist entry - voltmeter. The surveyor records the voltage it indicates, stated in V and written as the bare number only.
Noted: 2.5
